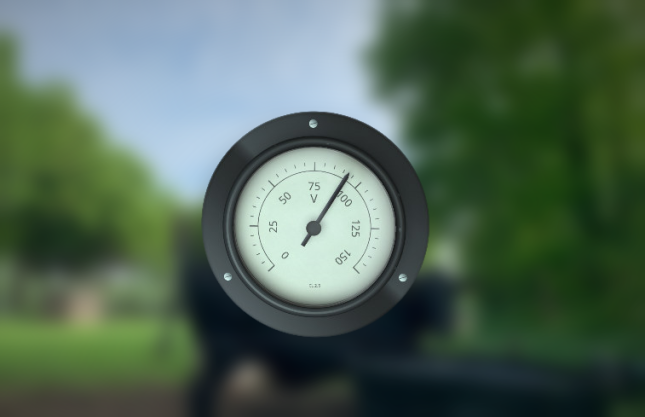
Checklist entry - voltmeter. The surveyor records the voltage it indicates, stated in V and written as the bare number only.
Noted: 92.5
